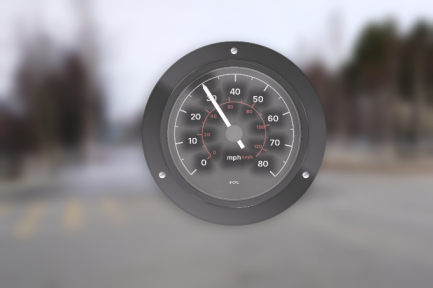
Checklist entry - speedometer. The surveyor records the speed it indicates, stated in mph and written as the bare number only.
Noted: 30
